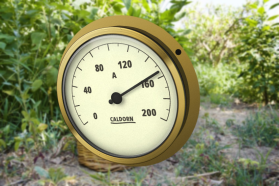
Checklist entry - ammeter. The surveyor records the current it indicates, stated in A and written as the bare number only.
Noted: 155
